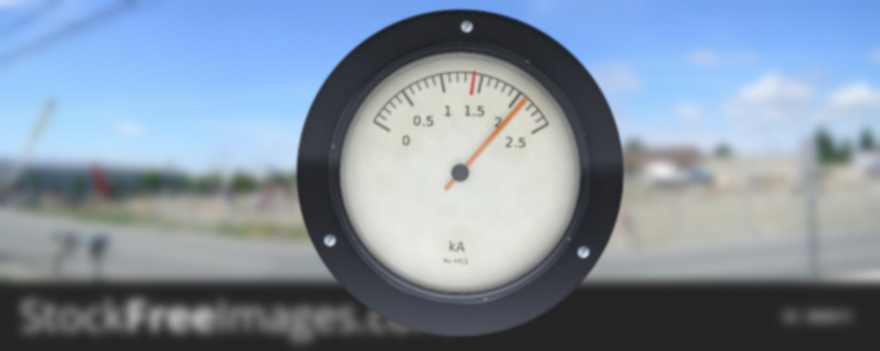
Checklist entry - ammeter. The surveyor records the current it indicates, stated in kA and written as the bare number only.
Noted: 2.1
